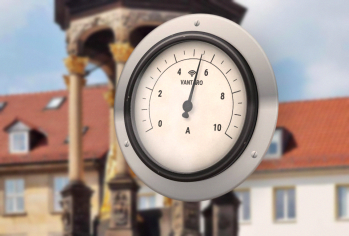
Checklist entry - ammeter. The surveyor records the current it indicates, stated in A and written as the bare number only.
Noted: 5.5
